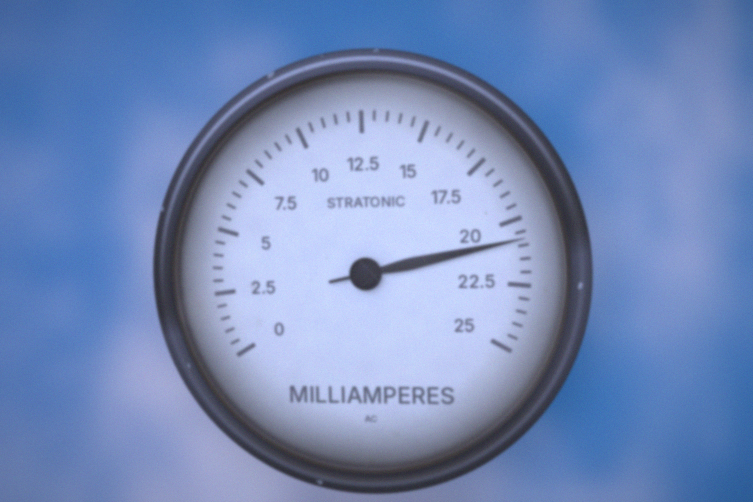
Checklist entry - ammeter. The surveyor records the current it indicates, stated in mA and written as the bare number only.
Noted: 20.75
